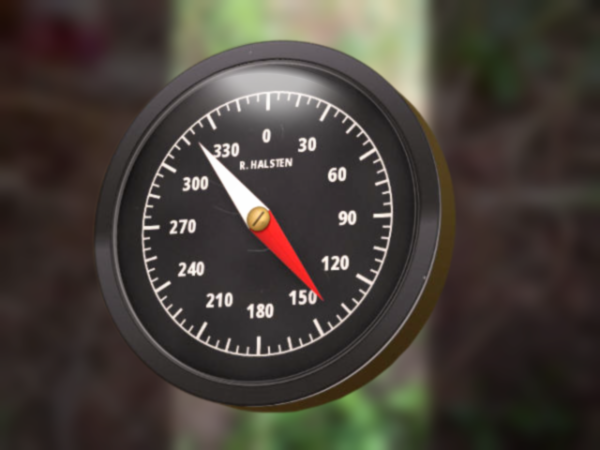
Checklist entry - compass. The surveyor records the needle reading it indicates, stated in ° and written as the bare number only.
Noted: 140
